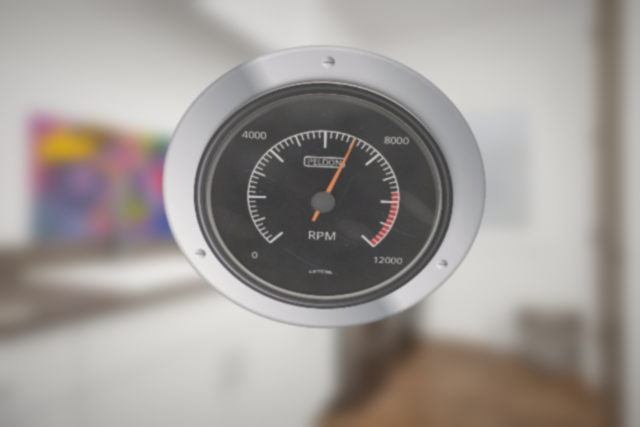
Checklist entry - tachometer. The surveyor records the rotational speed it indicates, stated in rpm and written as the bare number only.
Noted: 7000
